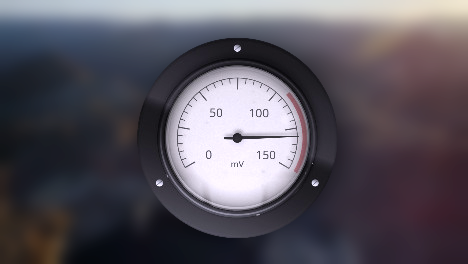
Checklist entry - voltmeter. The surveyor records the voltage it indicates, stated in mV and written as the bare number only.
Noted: 130
